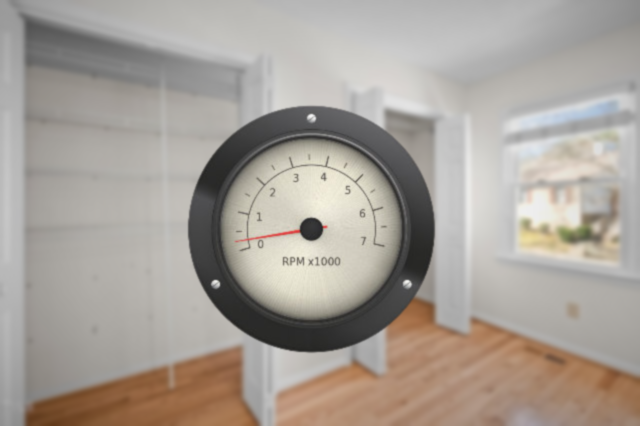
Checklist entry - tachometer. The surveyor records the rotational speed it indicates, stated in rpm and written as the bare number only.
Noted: 250
